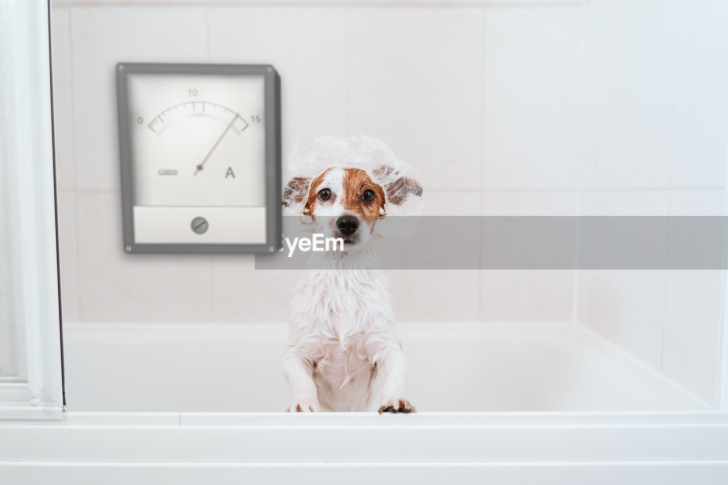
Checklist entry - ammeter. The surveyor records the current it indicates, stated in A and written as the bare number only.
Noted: 14
